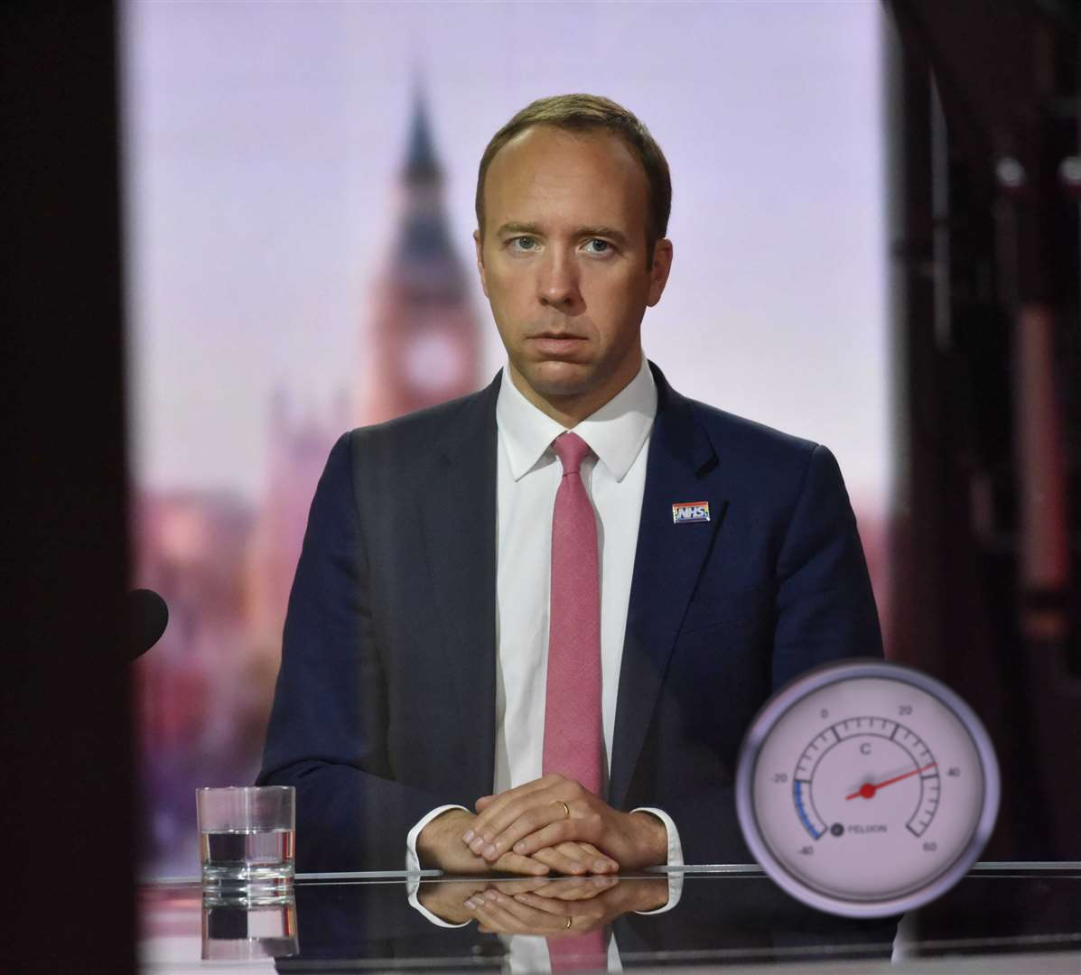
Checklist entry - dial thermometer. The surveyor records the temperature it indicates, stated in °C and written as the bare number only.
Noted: 36
